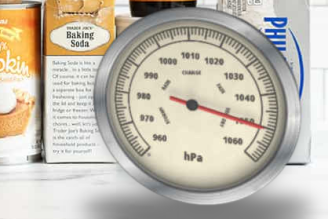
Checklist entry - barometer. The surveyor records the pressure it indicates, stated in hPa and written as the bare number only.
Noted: 1050
